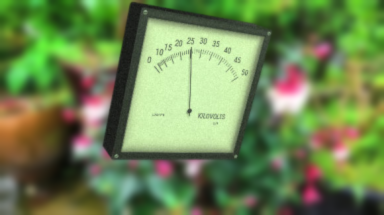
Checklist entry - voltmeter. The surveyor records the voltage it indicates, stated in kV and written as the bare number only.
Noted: 25
